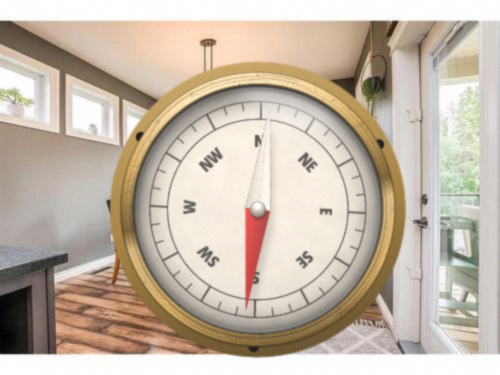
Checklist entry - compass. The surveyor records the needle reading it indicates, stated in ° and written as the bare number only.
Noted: 185
